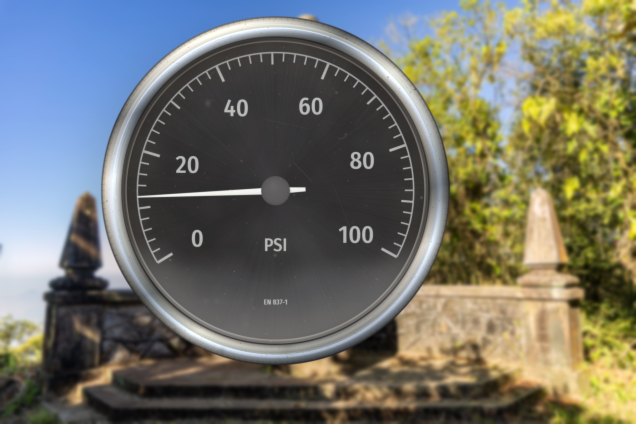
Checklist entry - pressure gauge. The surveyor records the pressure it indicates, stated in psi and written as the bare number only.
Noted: 12
